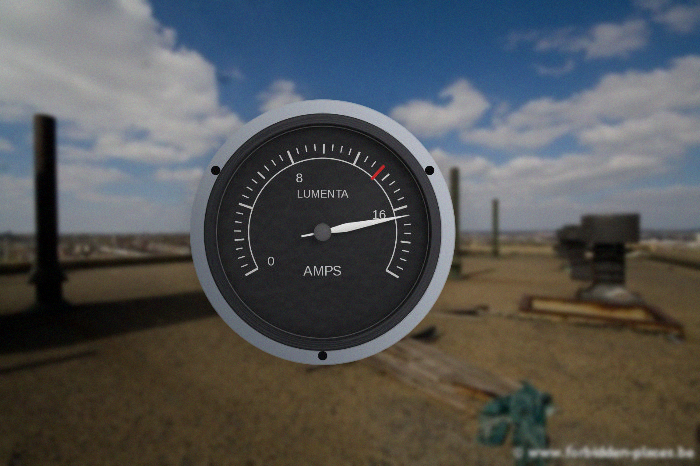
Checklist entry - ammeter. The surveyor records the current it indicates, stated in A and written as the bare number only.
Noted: 16.5
